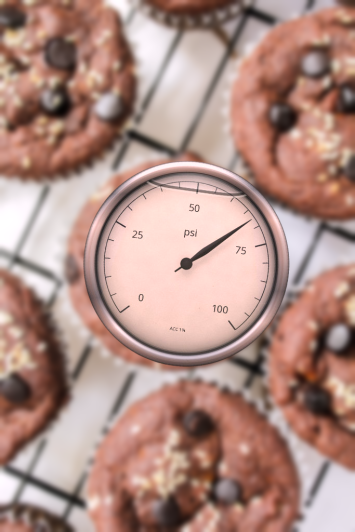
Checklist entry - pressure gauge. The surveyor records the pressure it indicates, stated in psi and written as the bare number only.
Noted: 67.5
